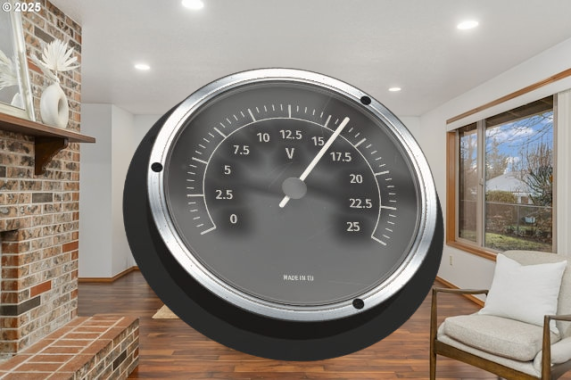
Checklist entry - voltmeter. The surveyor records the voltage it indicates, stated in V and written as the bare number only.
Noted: 16
